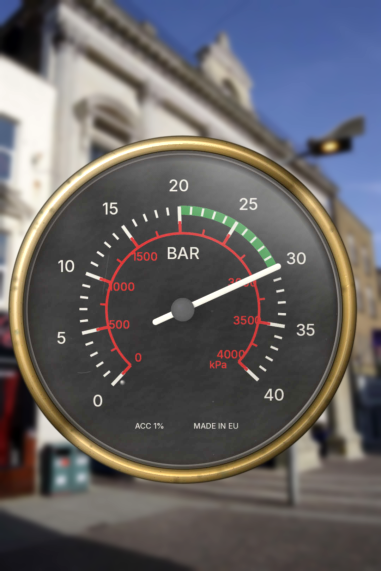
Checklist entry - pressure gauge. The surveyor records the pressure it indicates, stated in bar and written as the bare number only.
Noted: 30
